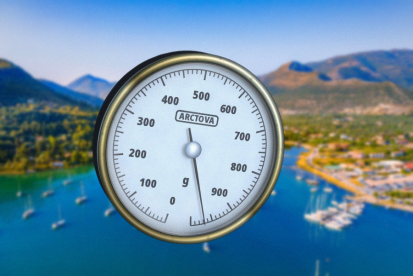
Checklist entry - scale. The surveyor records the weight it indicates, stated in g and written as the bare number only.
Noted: 970
